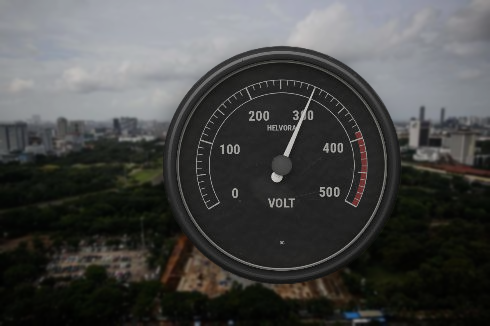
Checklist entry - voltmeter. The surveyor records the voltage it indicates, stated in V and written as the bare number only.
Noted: 300
